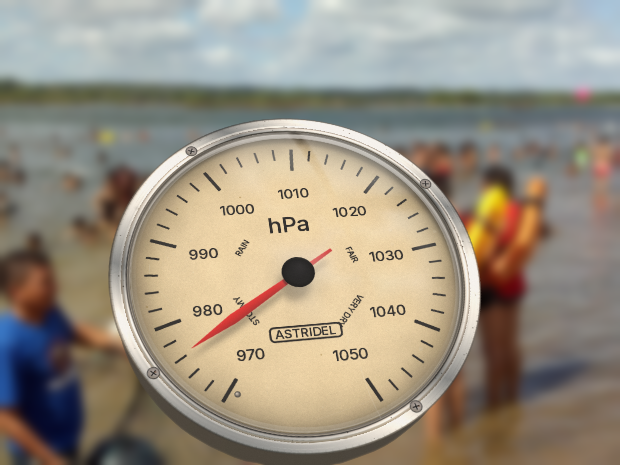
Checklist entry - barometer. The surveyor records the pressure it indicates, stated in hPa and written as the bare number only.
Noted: 976
